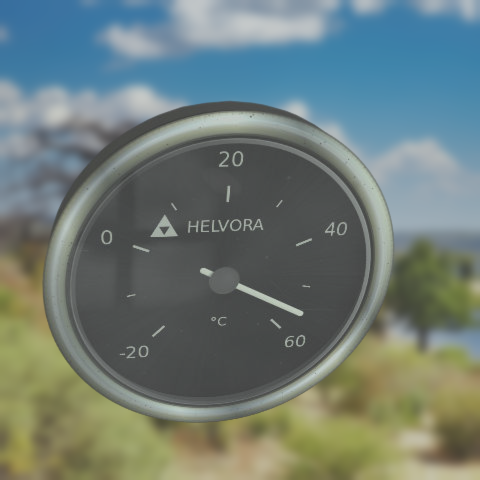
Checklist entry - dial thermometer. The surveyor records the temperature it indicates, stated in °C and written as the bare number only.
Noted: 55
